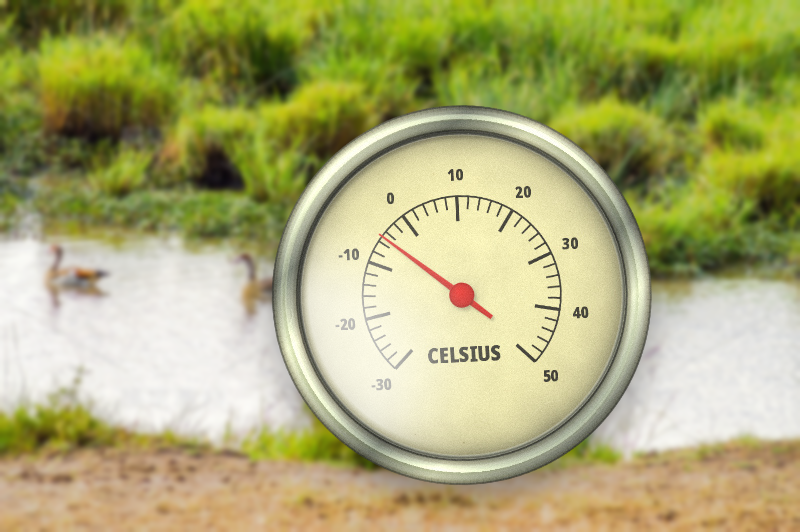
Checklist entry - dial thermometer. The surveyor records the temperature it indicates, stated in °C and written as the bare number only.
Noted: -5
